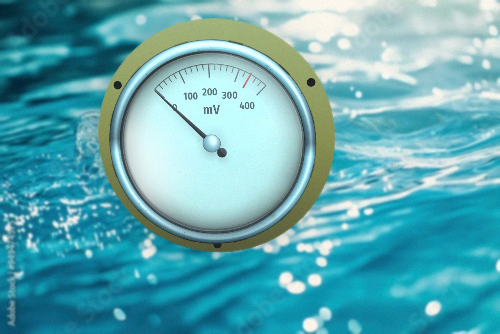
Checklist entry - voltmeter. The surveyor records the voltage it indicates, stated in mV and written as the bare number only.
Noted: 0
